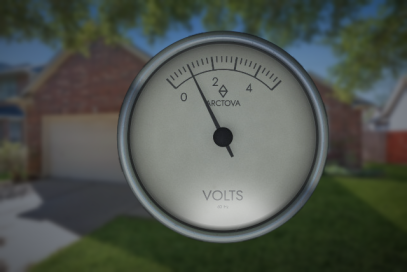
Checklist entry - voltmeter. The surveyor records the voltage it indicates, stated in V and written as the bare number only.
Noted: 1
